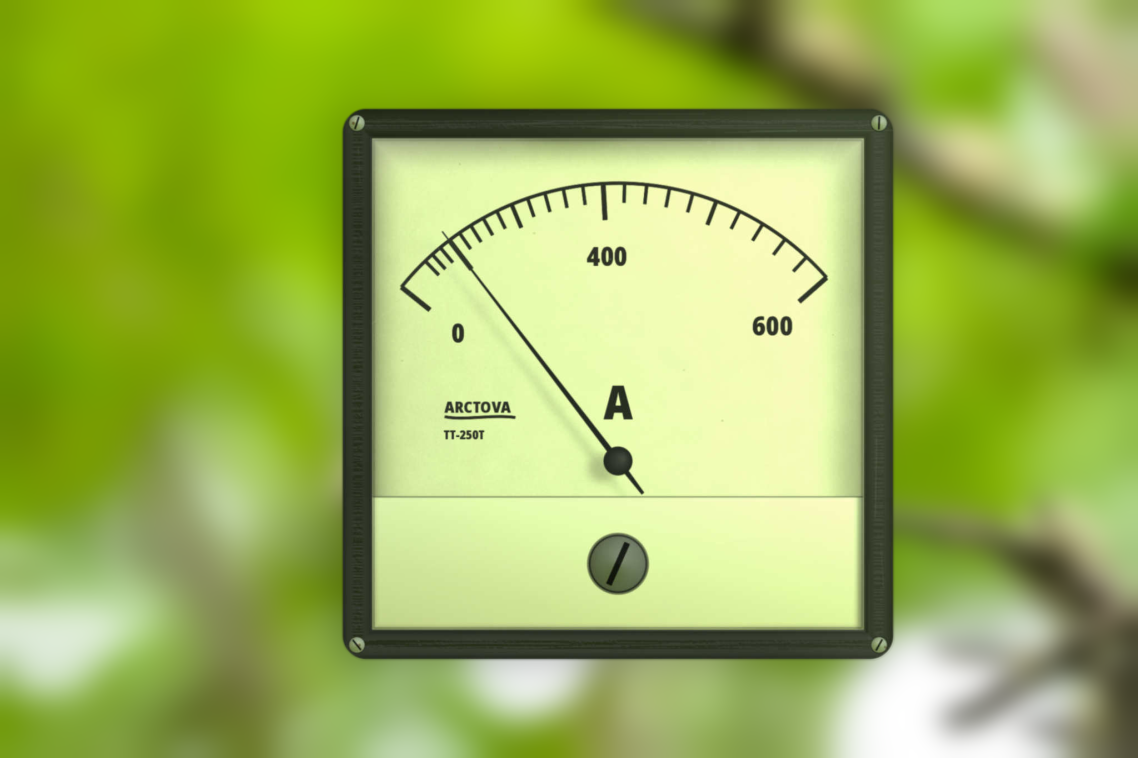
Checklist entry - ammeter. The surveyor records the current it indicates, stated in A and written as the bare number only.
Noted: 200
